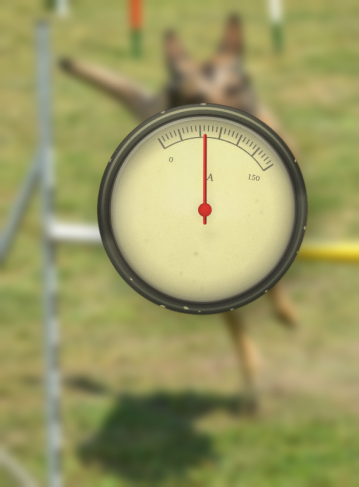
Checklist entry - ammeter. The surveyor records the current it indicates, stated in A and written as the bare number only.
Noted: 55
